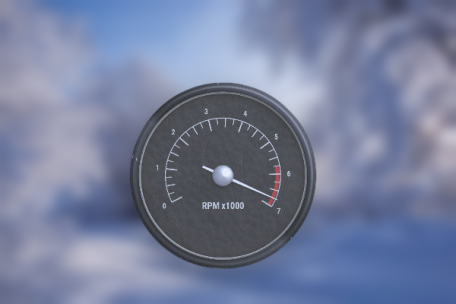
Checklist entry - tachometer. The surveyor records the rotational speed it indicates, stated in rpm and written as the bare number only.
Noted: 6750
